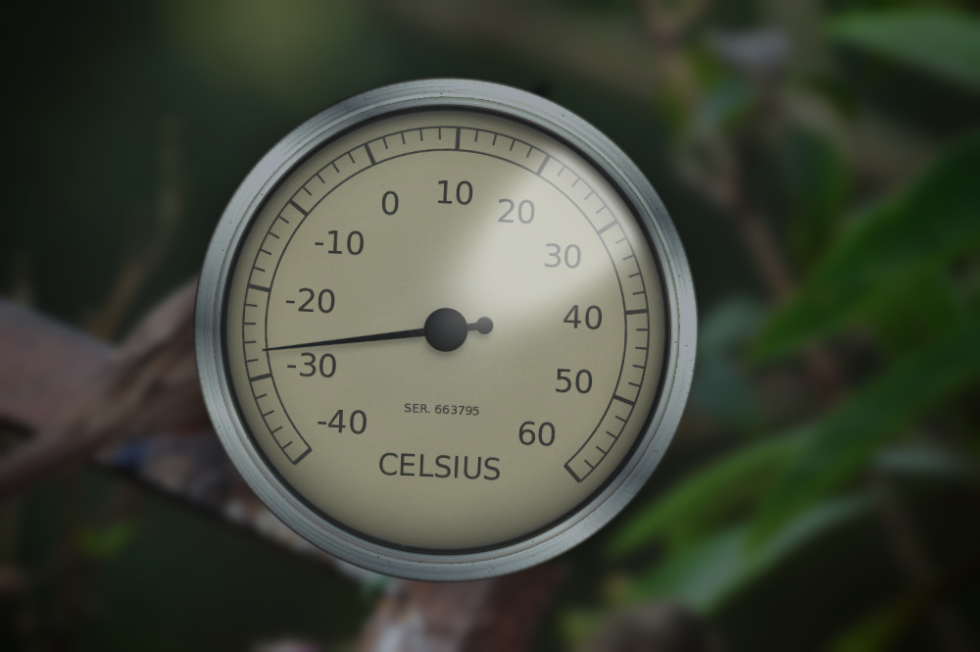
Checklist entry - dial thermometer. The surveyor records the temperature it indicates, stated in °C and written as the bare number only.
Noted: -27
